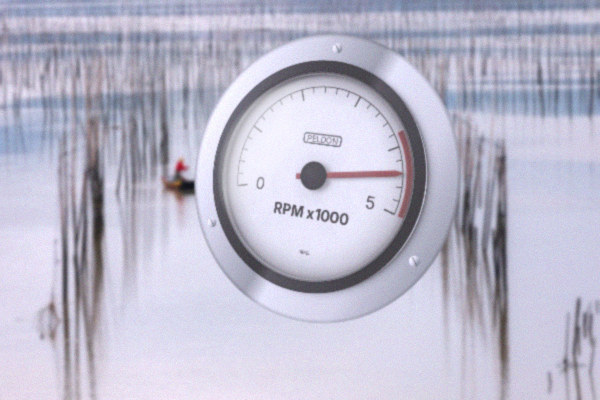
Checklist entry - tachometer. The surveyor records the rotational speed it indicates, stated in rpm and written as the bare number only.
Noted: 4400
